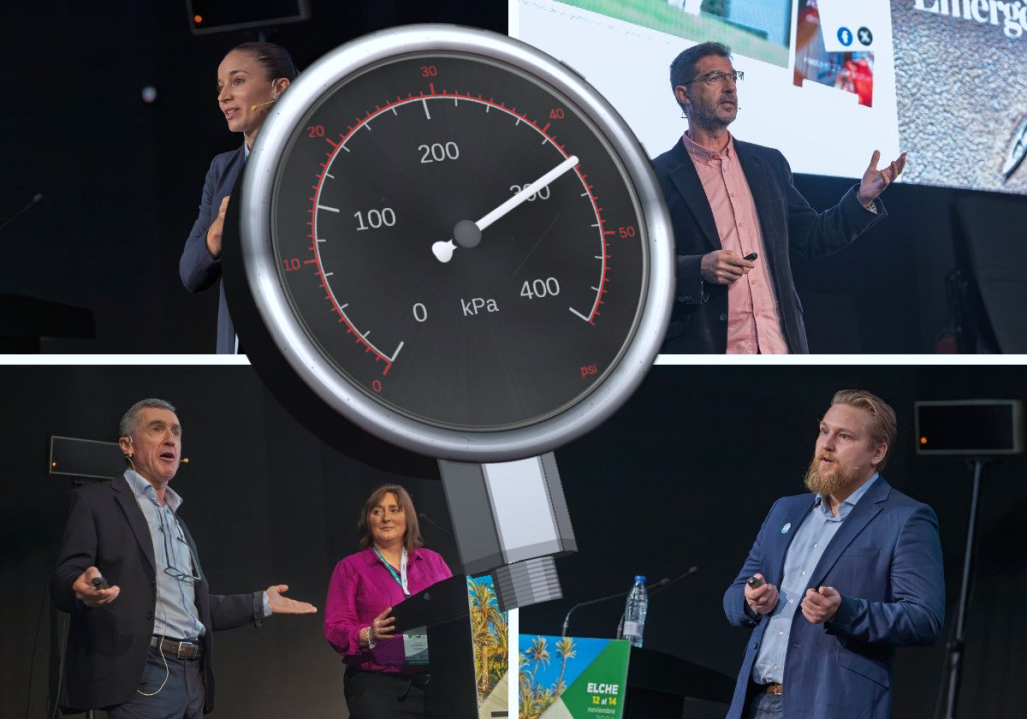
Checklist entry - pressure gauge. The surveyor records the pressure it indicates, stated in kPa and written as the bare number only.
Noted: 300
